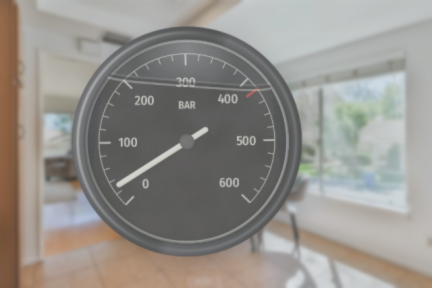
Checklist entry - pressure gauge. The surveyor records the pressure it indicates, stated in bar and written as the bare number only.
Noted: 30
